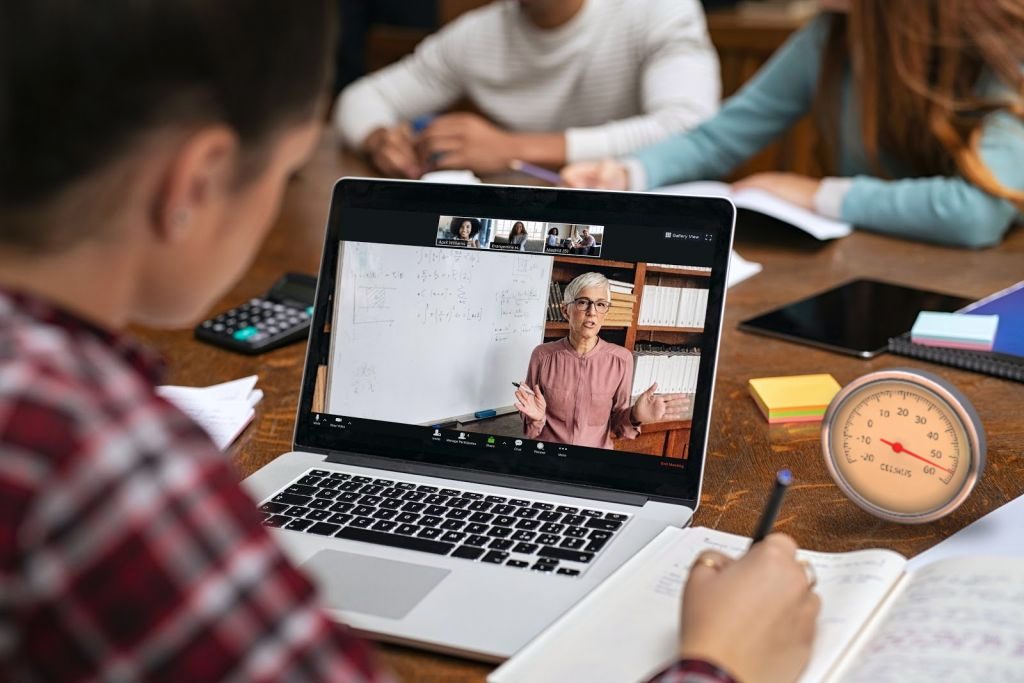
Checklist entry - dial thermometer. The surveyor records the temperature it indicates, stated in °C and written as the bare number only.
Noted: 55
